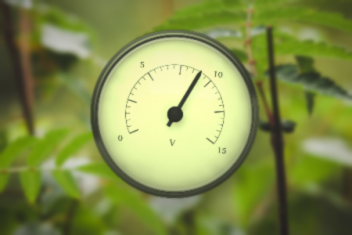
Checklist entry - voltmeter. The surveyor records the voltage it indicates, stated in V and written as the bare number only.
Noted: 9
